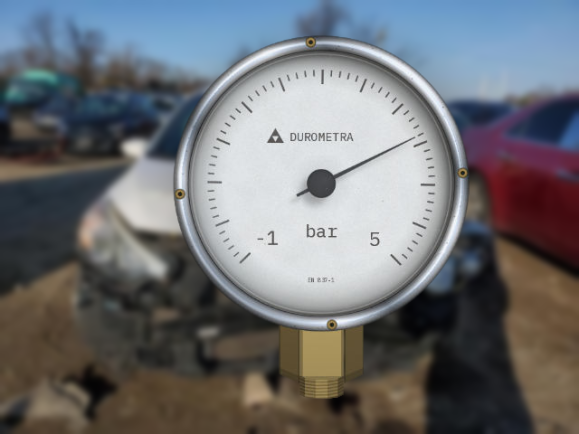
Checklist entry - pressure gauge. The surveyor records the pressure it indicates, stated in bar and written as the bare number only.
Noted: 3.4
